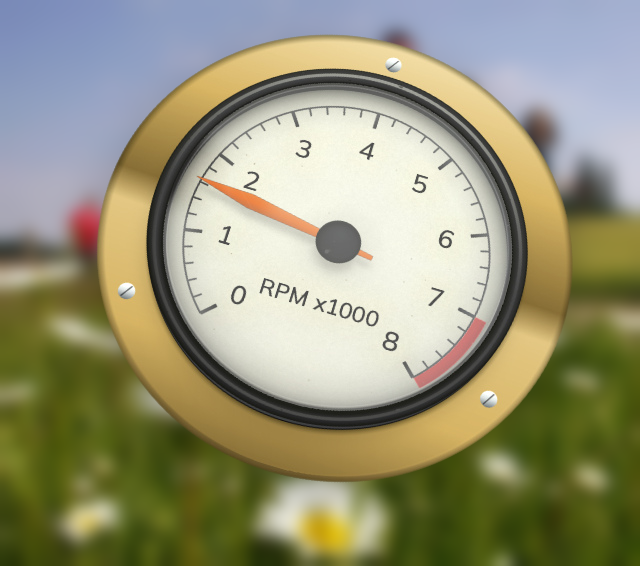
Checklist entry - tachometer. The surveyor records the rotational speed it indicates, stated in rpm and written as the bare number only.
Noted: 1600
